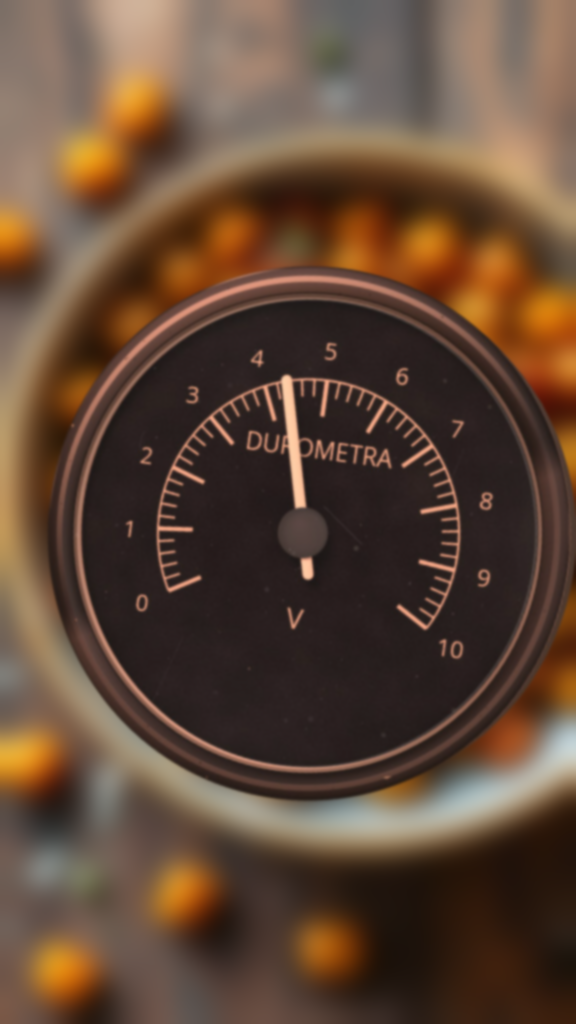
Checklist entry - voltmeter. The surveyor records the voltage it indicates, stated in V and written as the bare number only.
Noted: 4.4
